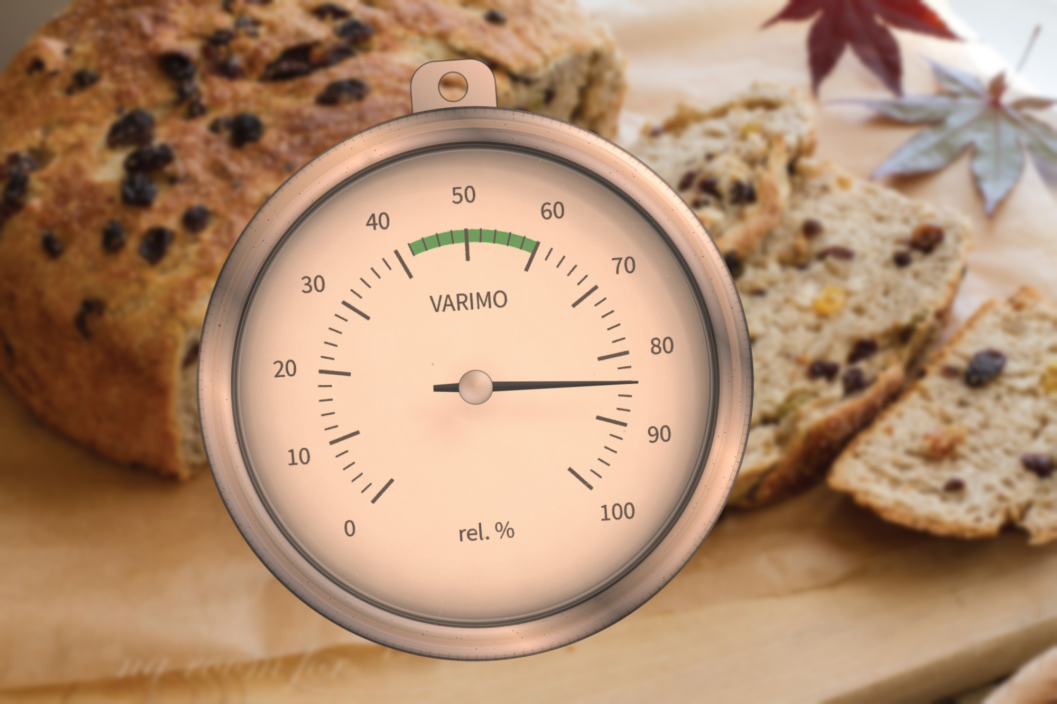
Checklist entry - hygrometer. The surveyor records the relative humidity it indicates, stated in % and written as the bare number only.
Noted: 84
